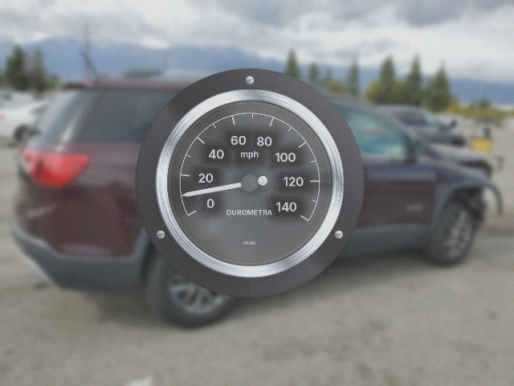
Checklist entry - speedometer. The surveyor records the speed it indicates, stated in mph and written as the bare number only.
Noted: 10
